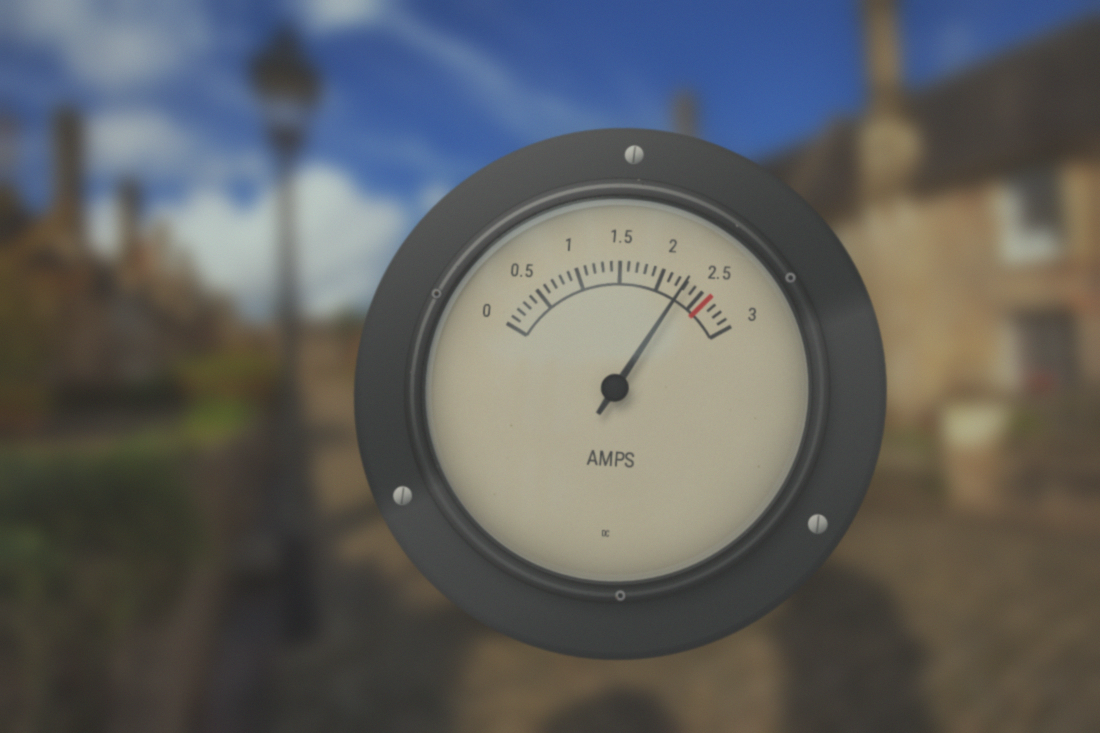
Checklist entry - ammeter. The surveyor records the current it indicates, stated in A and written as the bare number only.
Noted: 2.3
